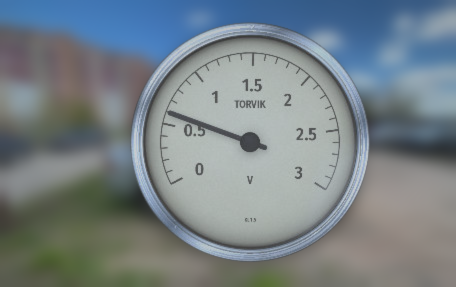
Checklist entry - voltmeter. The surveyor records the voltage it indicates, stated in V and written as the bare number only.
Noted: 0.6
